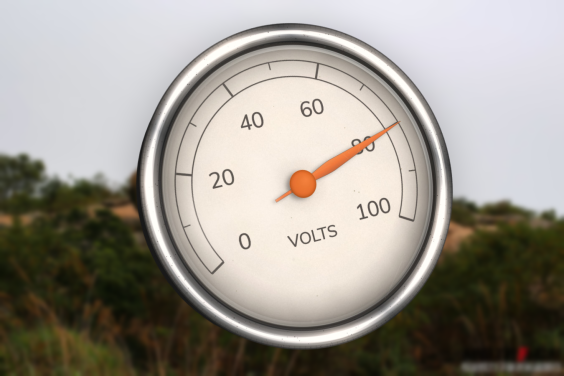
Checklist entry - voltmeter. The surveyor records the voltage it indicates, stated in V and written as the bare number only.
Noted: 80
